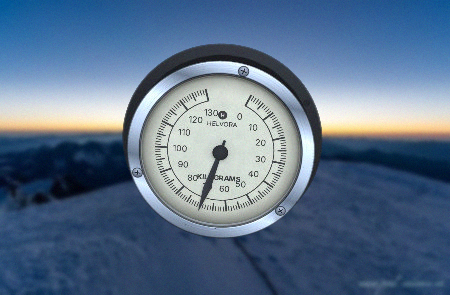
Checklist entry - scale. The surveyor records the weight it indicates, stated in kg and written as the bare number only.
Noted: 70
